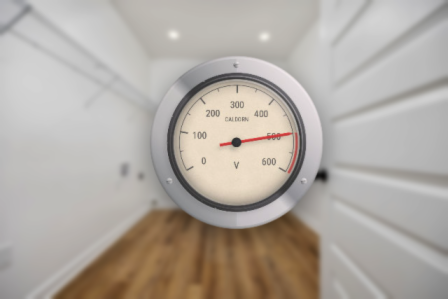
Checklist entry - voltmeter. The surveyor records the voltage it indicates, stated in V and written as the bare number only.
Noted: 500
